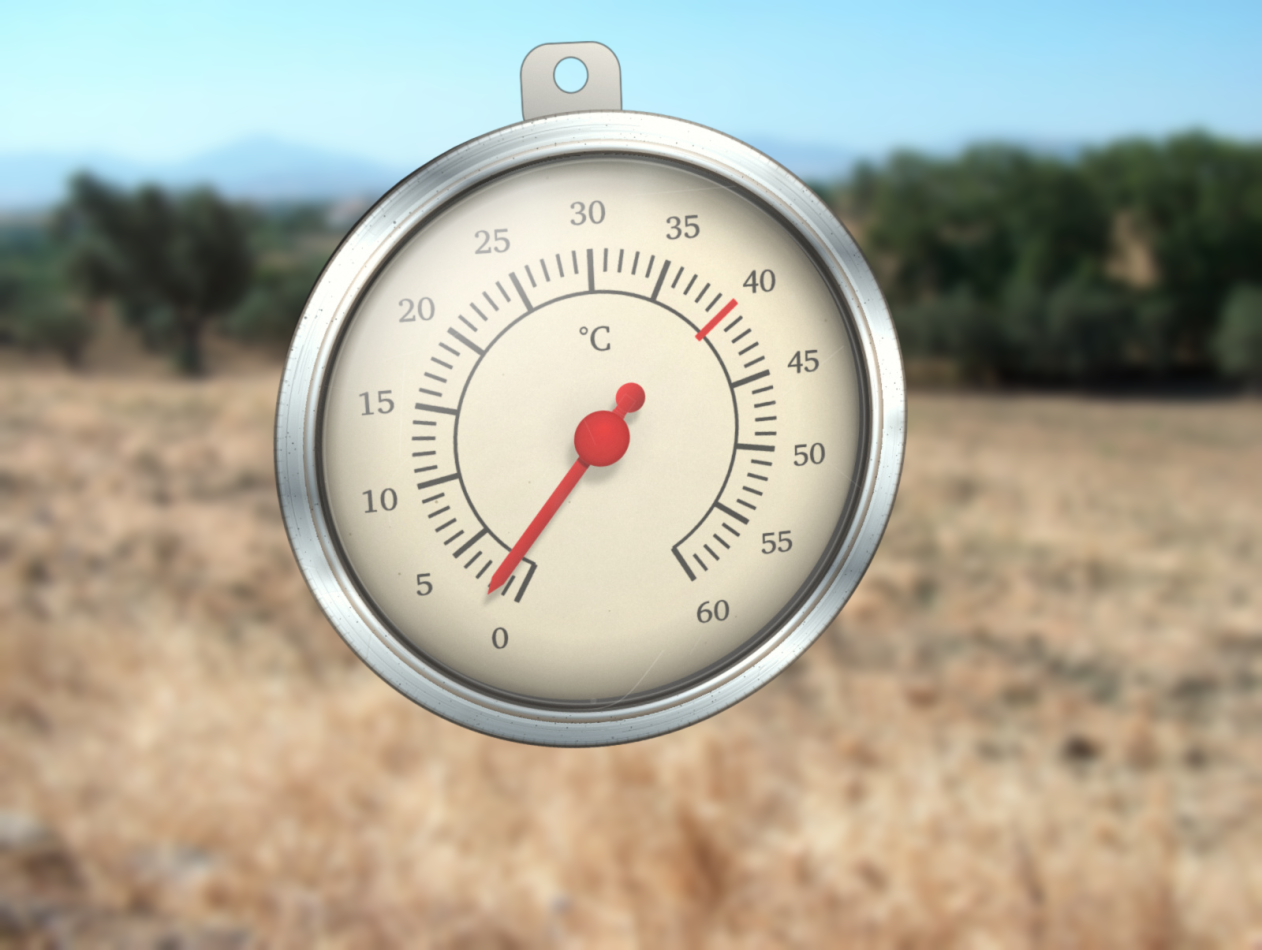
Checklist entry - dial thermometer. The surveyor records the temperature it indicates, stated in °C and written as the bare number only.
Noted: 2
